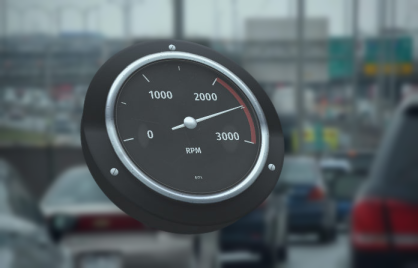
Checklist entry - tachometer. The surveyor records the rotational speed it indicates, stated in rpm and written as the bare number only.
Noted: 2500
